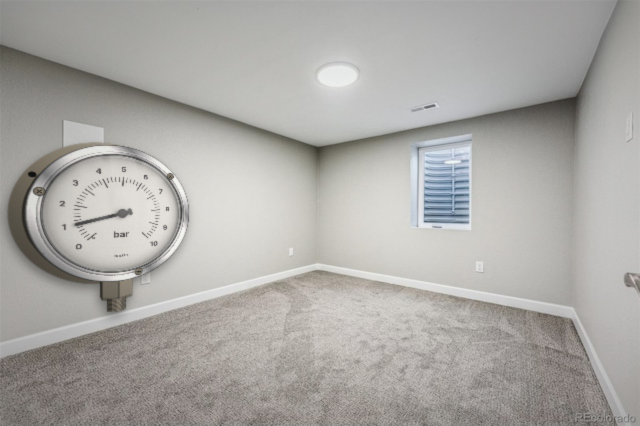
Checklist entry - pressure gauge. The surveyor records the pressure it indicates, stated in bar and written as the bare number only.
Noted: 1
